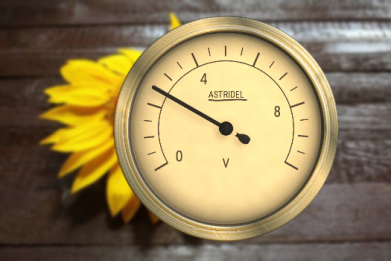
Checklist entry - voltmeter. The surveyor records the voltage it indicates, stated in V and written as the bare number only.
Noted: 2.5
